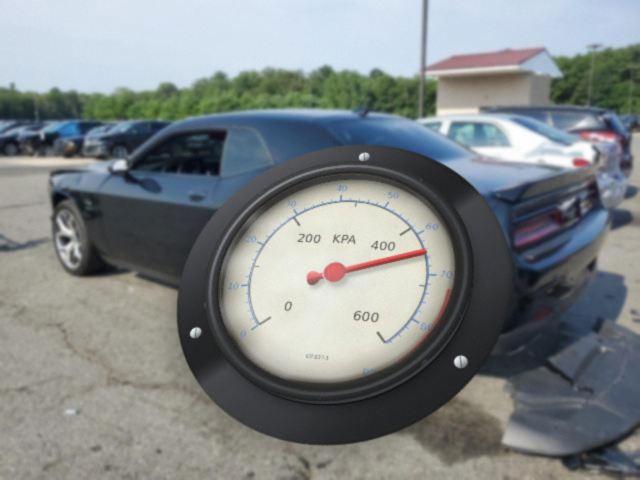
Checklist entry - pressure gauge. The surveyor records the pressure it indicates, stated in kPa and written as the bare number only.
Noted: 450
